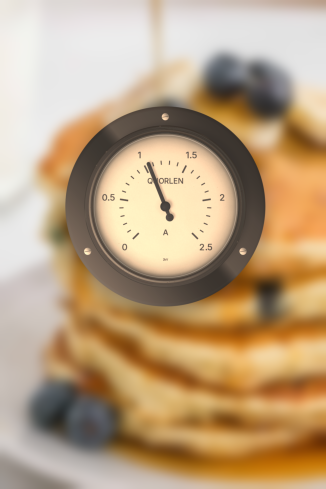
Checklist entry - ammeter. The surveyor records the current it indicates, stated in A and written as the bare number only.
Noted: 1.05
